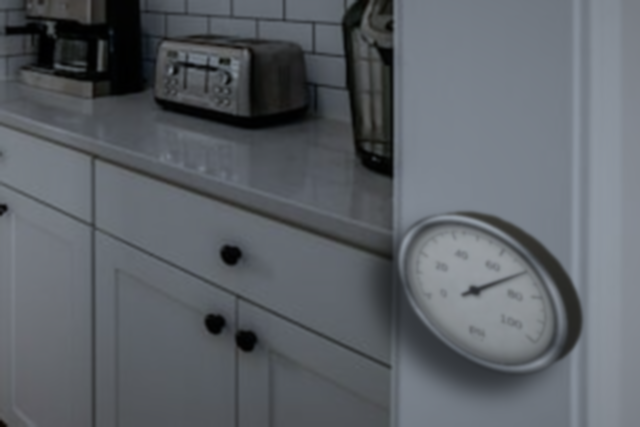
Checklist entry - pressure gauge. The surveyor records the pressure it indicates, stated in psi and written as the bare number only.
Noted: 70
